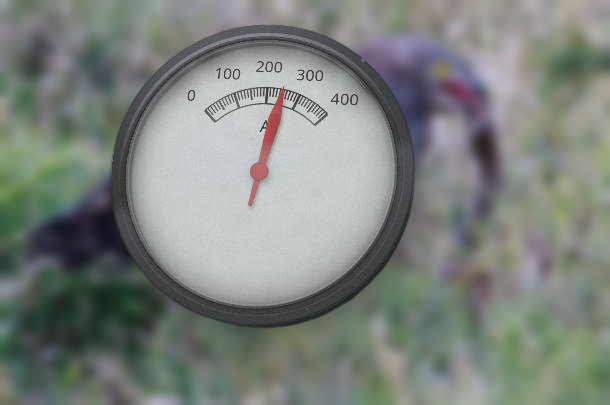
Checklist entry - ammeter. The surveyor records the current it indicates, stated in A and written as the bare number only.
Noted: 250
